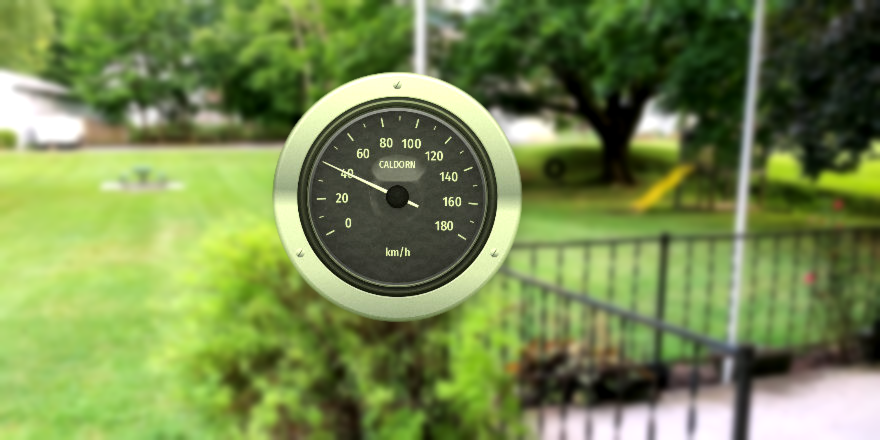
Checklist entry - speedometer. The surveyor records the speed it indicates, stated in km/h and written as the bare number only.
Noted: 40
